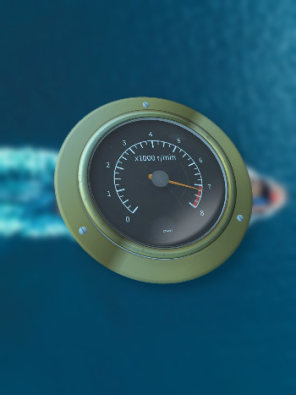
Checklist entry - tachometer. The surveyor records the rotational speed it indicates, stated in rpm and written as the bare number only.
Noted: 7250
